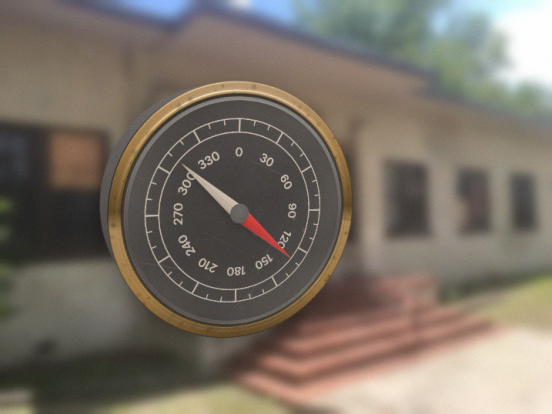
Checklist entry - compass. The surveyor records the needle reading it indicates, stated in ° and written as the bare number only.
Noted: 130
